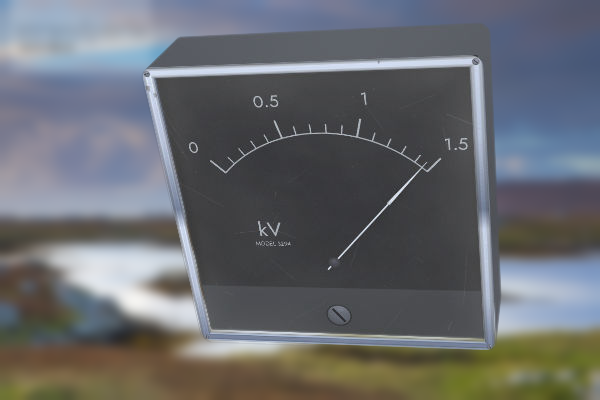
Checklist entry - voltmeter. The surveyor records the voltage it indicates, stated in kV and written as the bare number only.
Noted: 1.45
